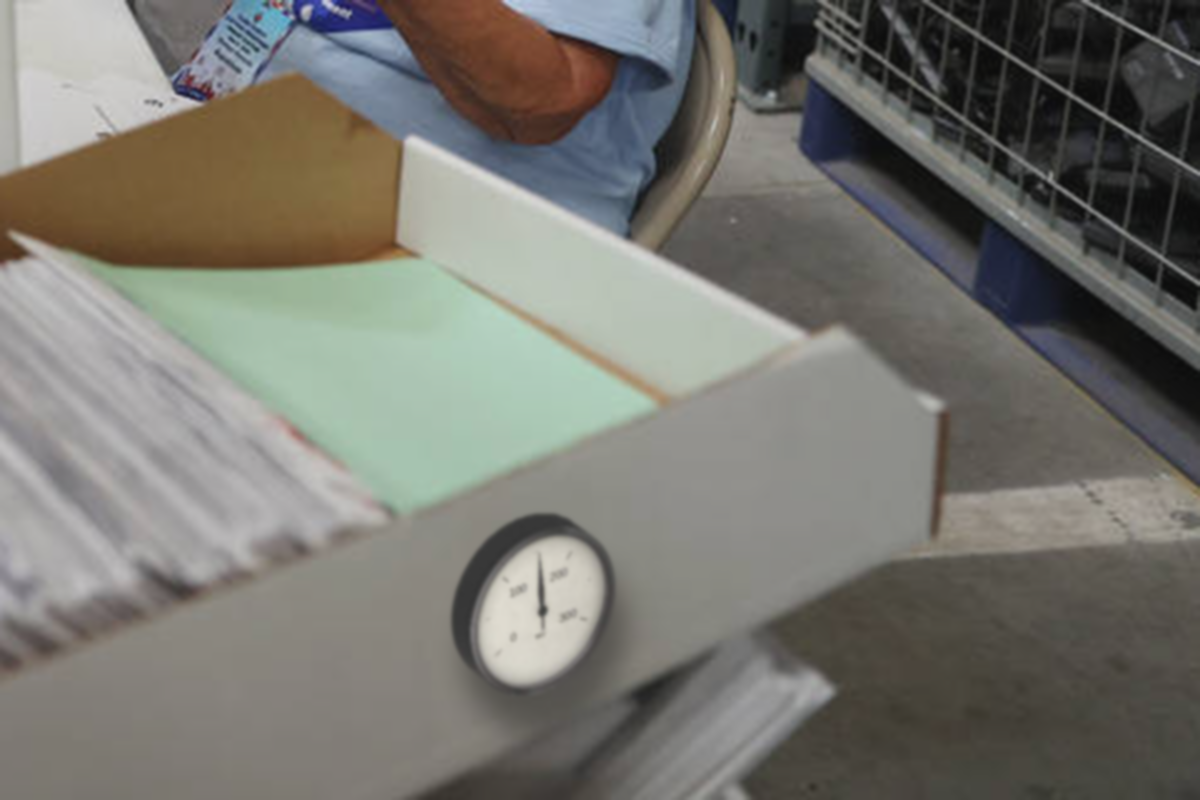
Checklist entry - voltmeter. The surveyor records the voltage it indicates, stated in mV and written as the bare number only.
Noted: 150
